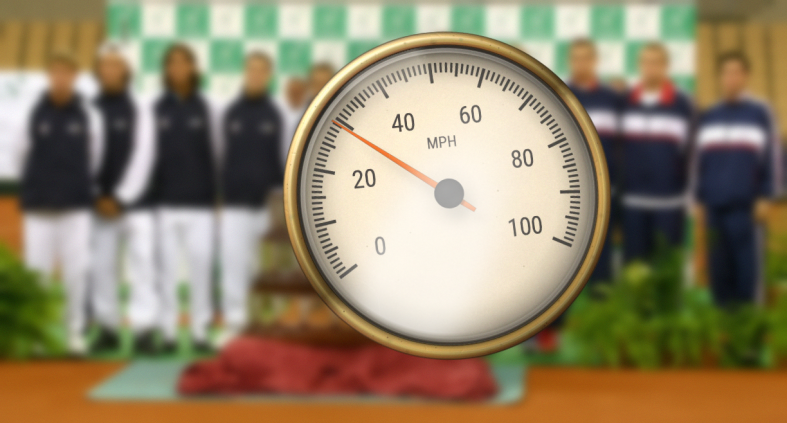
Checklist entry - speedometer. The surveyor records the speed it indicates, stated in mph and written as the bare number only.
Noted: 29
